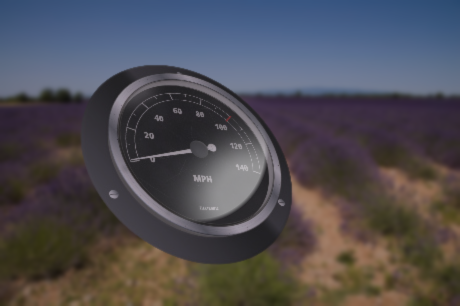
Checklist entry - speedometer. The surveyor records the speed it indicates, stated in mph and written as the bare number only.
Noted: 0
